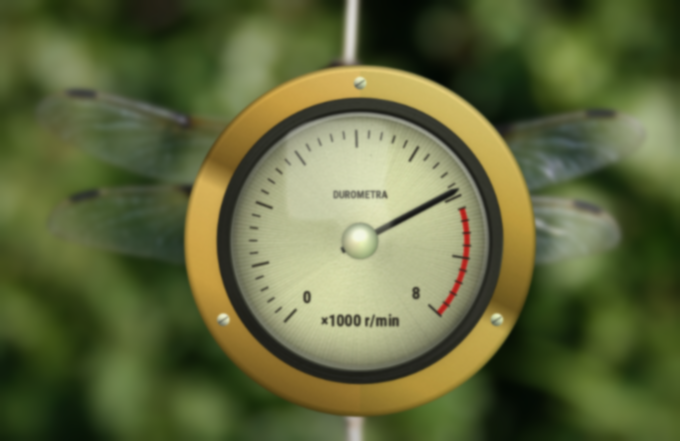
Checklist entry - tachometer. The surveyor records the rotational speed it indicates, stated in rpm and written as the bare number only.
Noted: 5900
